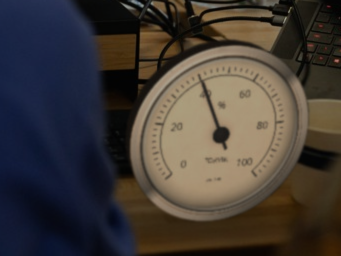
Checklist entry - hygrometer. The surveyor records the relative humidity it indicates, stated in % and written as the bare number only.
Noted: 40
